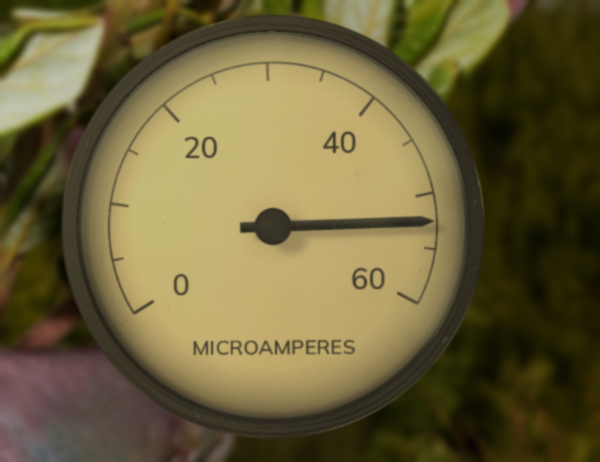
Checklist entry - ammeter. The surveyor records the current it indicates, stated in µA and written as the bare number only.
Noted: 52.5
